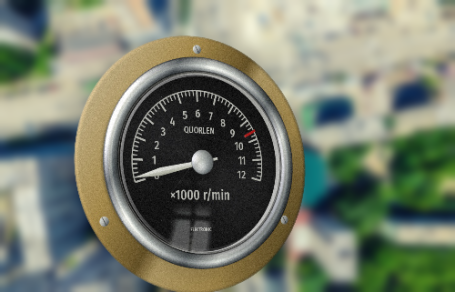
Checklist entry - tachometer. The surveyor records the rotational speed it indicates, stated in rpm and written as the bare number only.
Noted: 200
